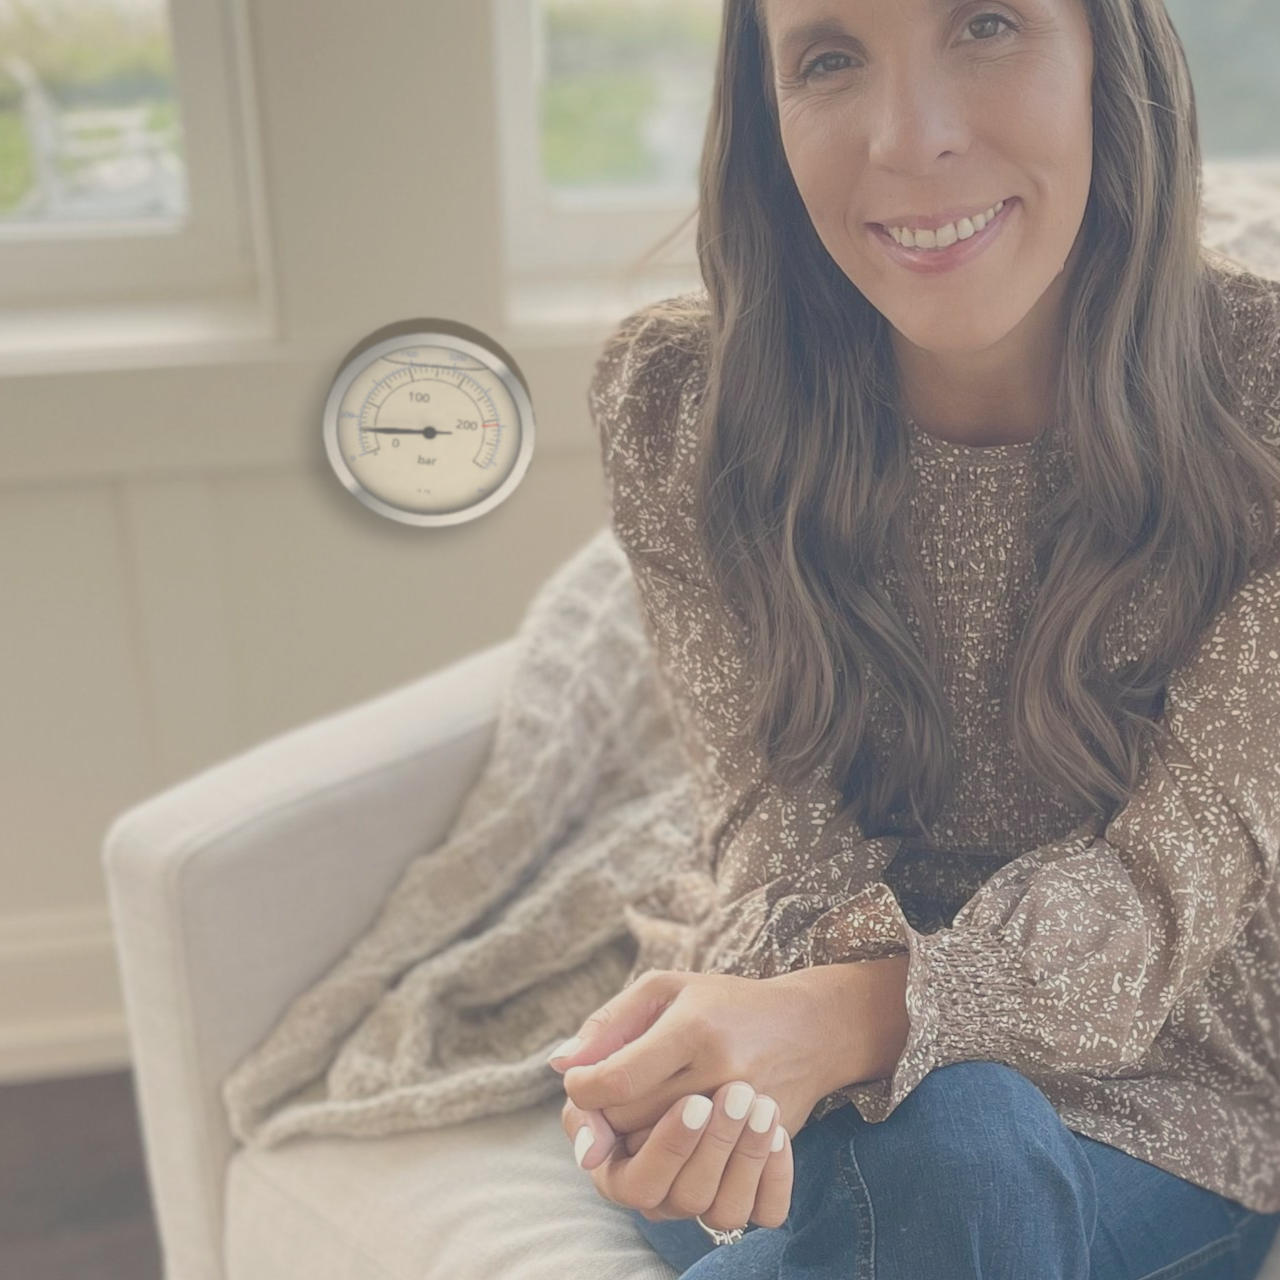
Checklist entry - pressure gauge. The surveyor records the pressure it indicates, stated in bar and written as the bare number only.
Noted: 25
